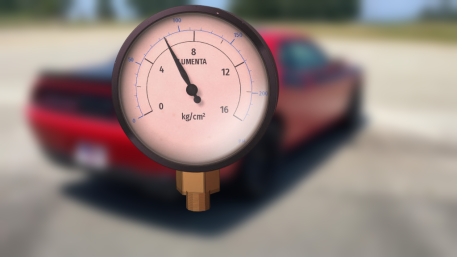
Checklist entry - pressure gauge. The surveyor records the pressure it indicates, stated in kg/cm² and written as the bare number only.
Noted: 6
